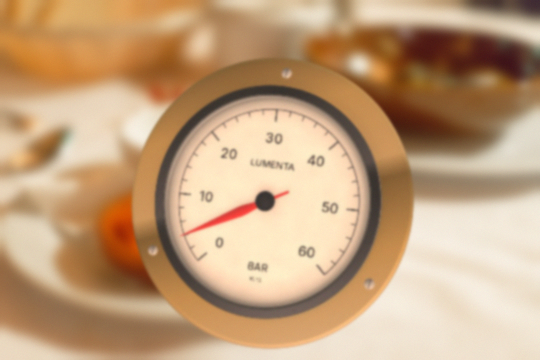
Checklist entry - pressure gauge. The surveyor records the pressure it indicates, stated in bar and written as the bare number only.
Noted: 4
